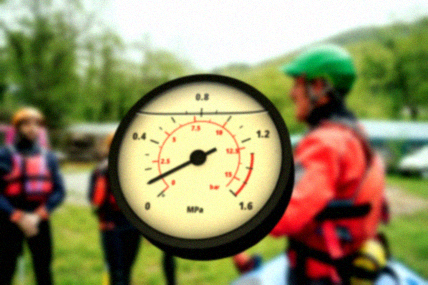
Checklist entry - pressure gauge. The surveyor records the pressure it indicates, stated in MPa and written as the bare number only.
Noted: 0.1
